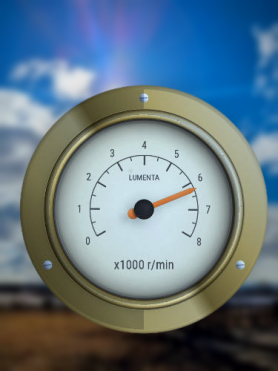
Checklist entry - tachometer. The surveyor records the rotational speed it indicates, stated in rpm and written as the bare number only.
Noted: 6250
